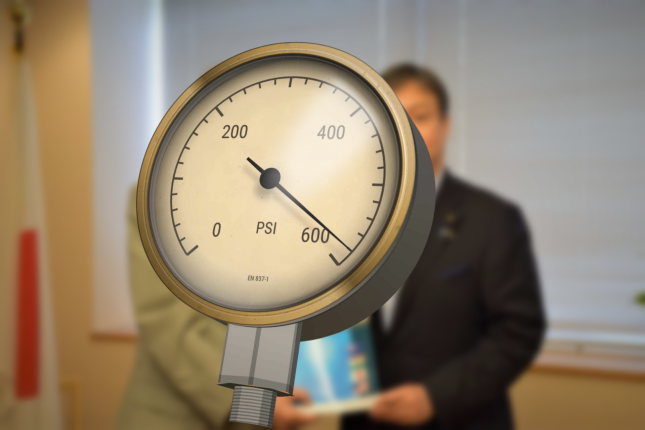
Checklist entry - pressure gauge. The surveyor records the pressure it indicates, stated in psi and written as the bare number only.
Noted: 580
